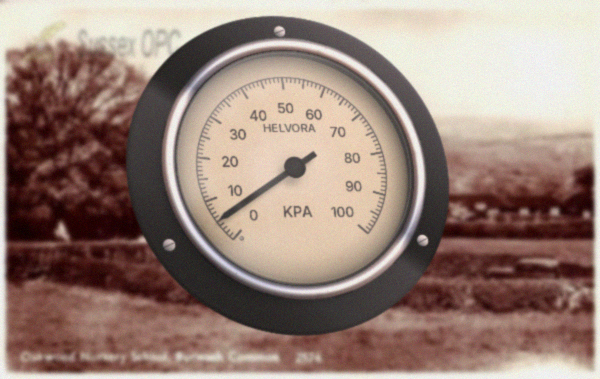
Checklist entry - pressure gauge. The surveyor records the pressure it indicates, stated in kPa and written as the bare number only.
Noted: 5
